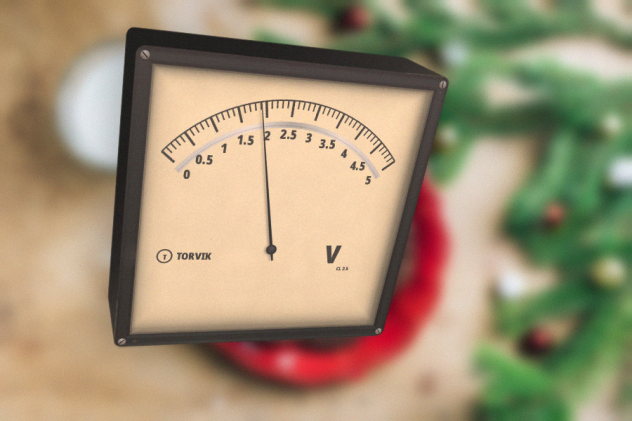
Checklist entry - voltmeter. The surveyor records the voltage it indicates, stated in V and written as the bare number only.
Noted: 1.9
